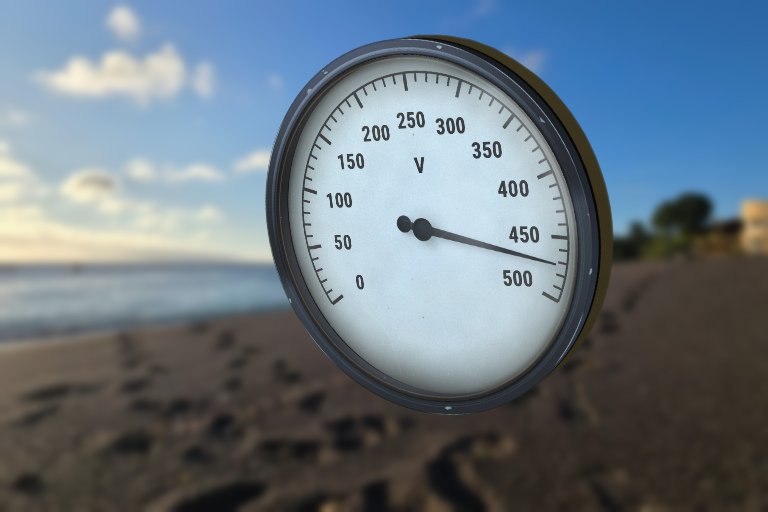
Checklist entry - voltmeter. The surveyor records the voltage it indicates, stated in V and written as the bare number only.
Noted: 470
